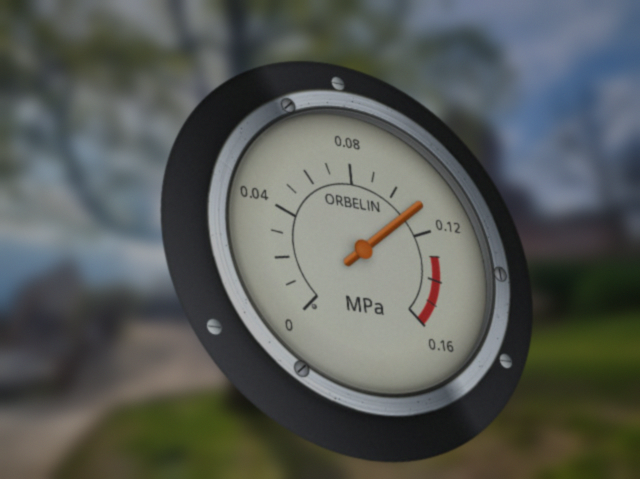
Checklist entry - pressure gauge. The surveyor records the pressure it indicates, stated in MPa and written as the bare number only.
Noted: 0.11
